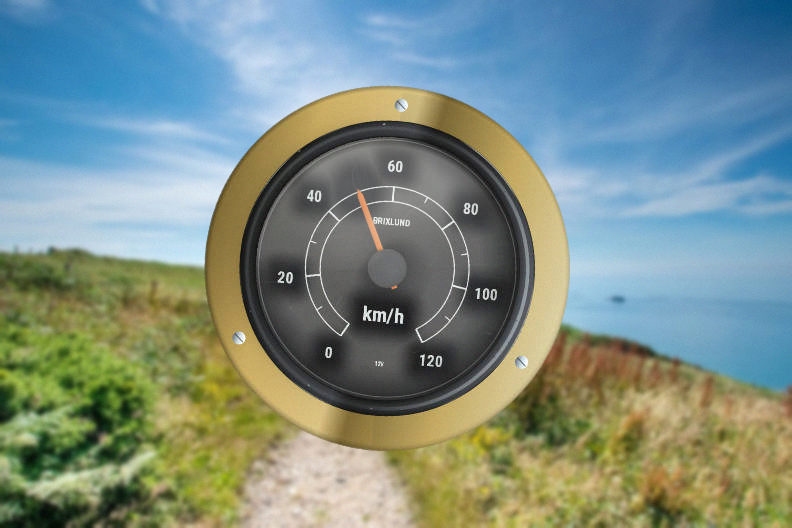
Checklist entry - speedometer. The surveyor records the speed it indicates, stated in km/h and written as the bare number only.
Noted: 50
